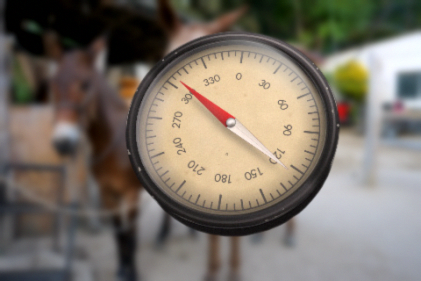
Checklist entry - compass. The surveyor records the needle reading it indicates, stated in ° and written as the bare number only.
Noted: 305
